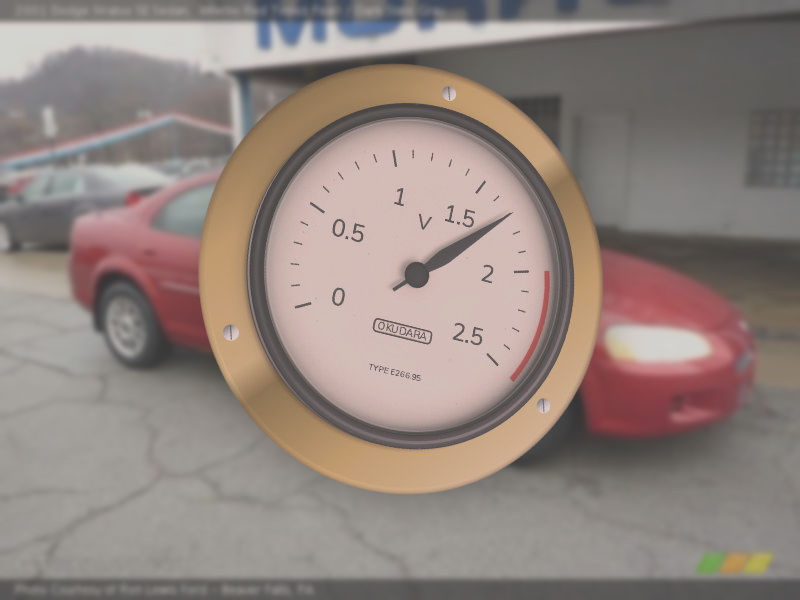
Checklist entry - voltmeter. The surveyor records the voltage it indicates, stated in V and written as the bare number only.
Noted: 1.7
